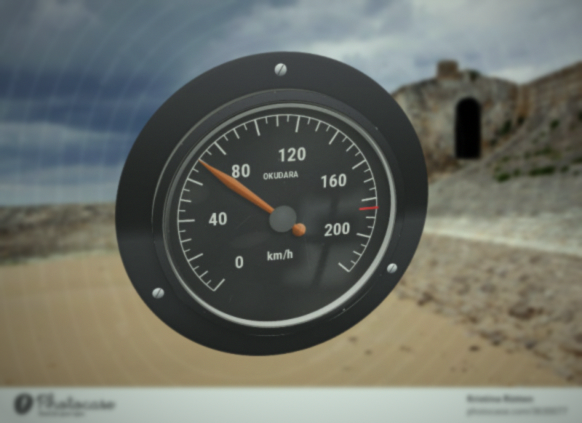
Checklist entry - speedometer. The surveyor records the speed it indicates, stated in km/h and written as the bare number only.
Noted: 70
